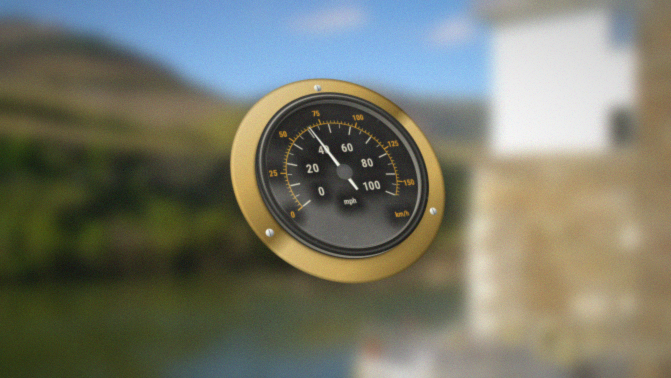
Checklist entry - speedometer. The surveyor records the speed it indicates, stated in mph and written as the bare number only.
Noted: 40
